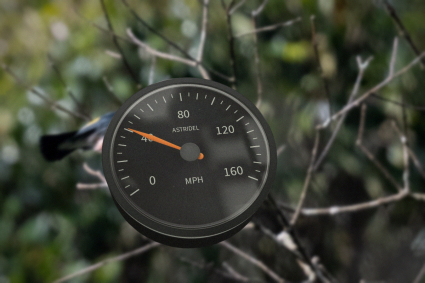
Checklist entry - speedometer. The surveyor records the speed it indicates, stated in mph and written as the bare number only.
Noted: 40
